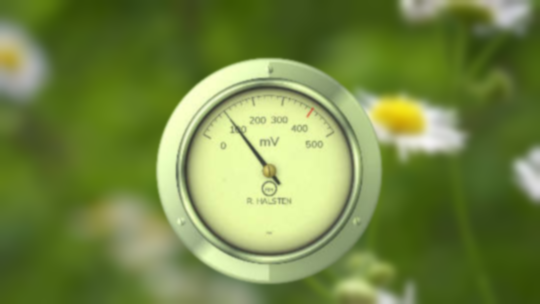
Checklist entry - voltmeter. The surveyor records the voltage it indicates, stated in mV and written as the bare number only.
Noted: 100
